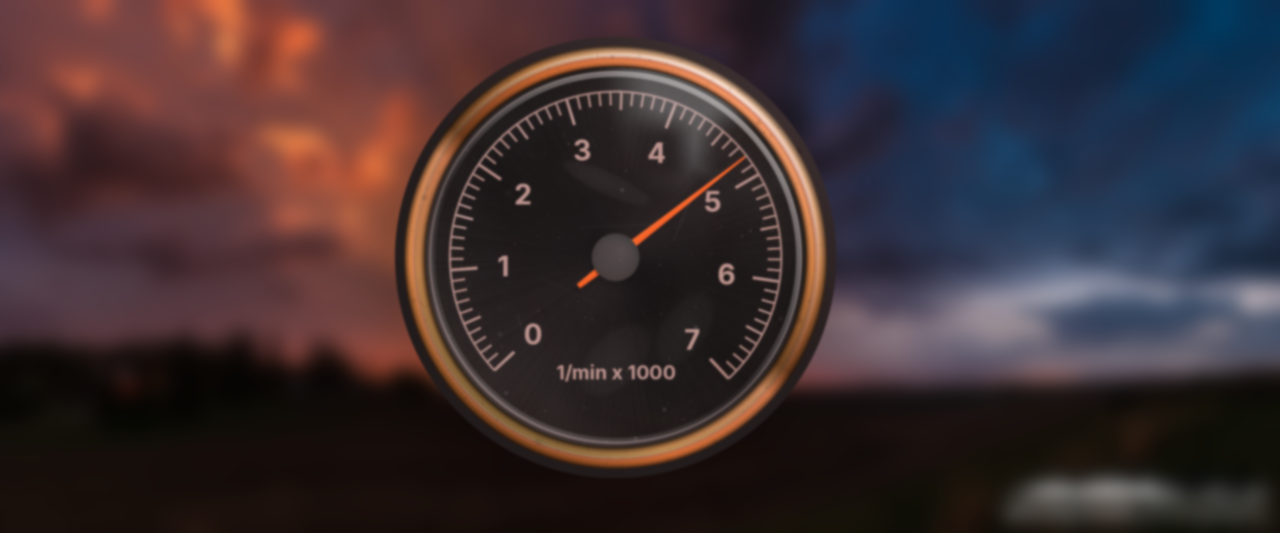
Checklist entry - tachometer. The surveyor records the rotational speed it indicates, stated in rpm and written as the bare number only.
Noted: 4800
